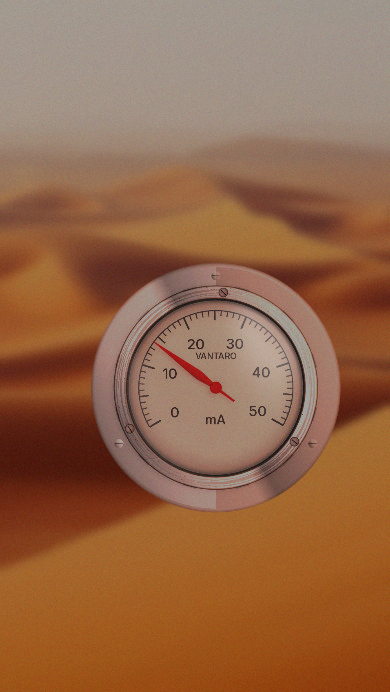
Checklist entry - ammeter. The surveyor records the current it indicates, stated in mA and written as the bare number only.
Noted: 14
